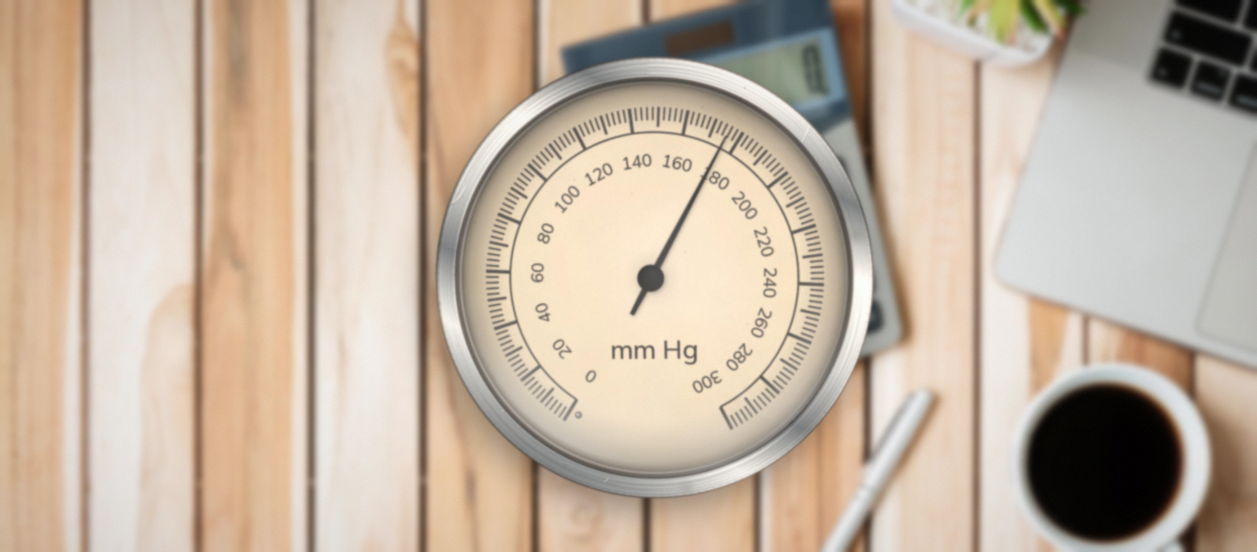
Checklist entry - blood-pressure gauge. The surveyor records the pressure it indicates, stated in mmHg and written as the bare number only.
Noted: 176
